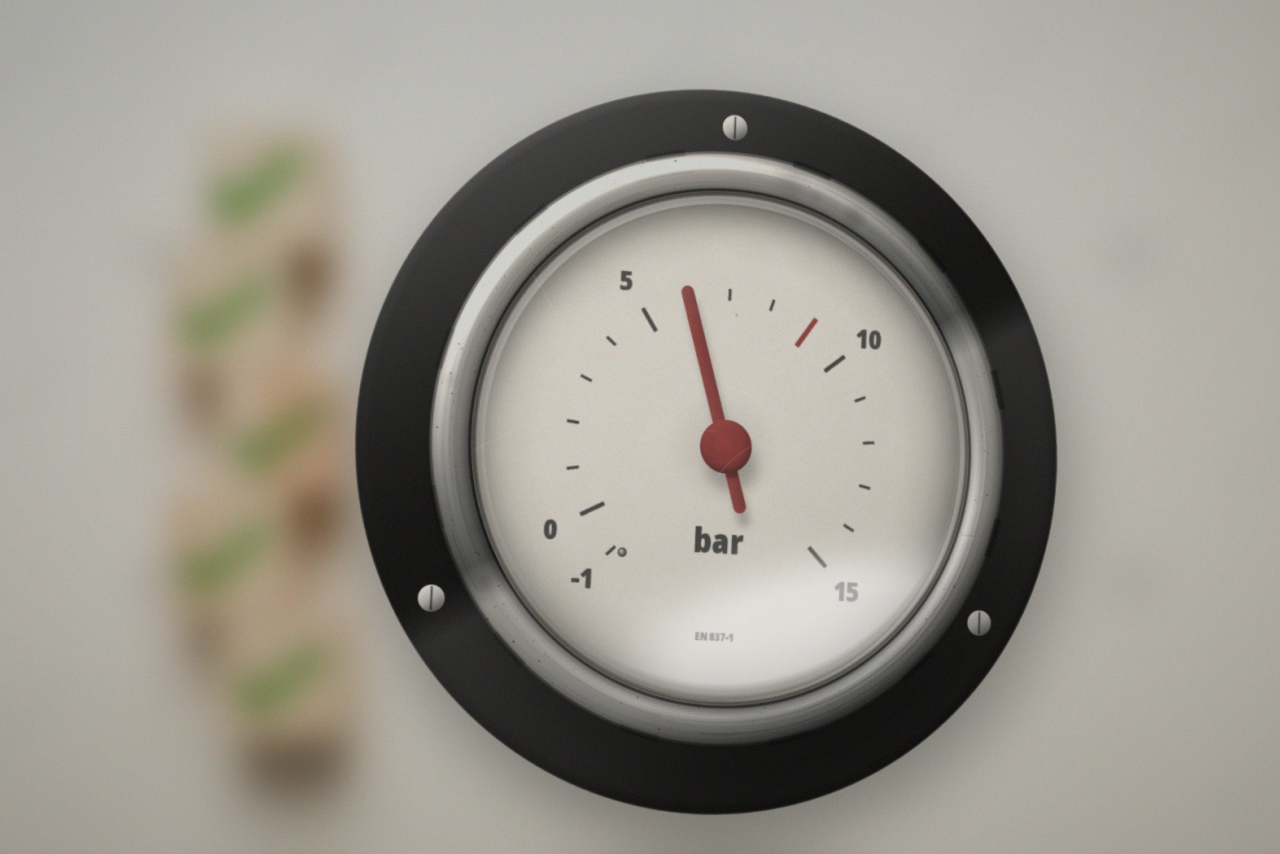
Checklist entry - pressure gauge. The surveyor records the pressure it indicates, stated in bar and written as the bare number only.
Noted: 6
